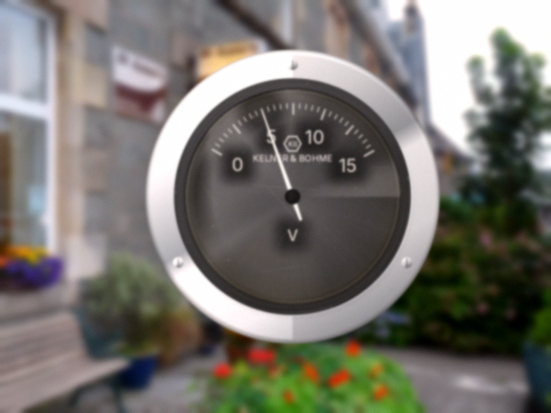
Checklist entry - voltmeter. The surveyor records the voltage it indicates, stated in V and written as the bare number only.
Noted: 5
